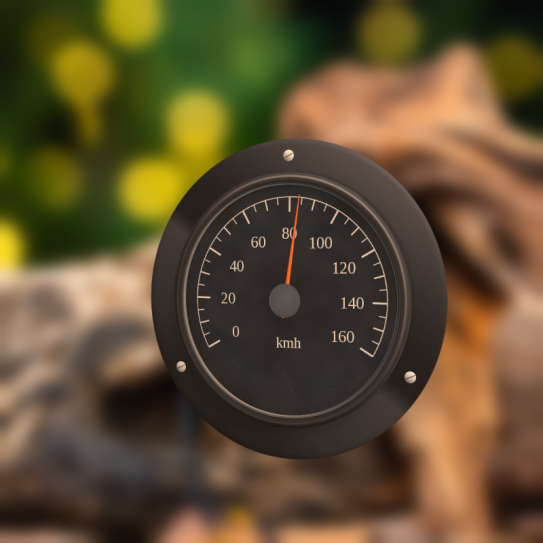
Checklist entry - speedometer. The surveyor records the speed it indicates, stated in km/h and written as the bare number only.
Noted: 85
